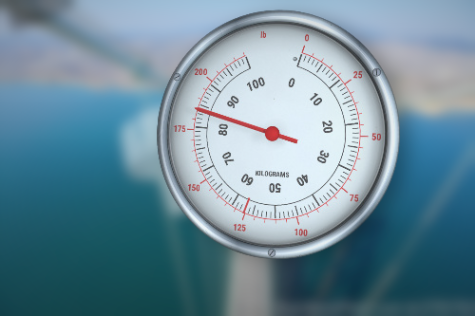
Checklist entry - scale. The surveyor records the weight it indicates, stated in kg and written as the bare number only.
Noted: 84
